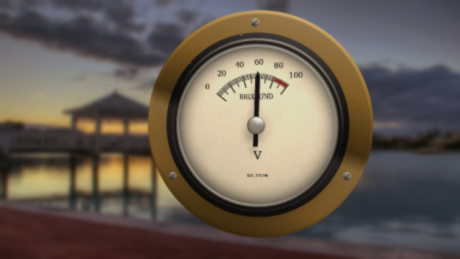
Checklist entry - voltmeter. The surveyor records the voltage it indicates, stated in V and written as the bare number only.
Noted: 60
